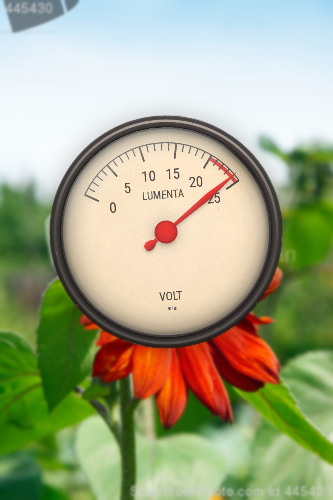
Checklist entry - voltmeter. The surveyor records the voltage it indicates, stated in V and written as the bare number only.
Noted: 24
